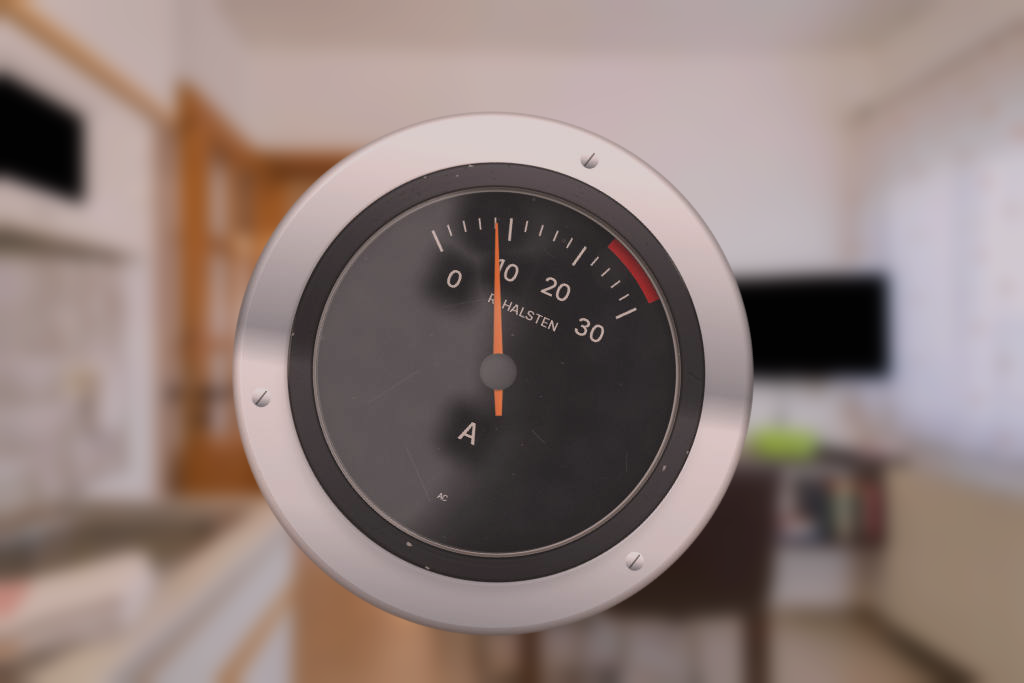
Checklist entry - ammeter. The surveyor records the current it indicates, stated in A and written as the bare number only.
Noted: 8
